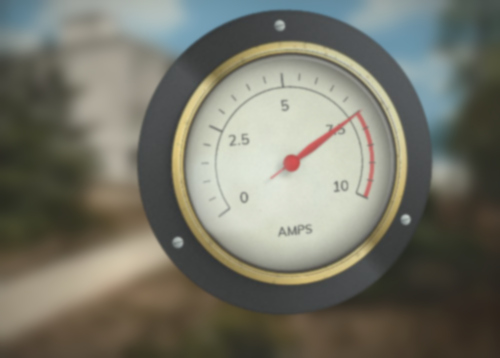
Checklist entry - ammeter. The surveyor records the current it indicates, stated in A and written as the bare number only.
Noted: 7.5
